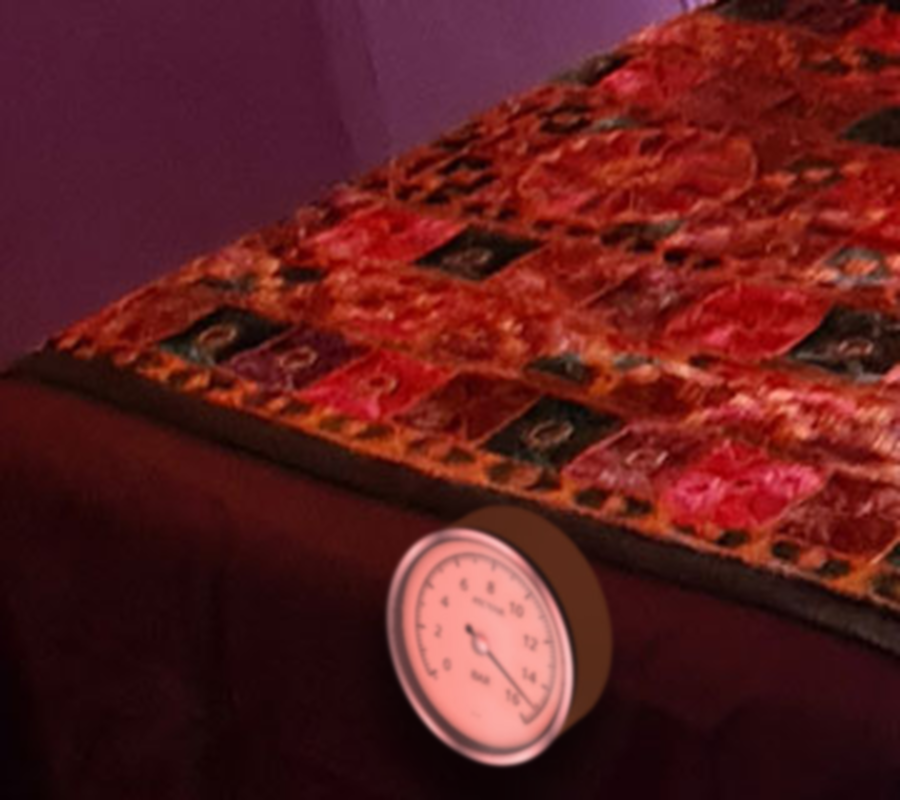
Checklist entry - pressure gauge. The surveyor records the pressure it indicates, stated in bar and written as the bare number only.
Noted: 15
